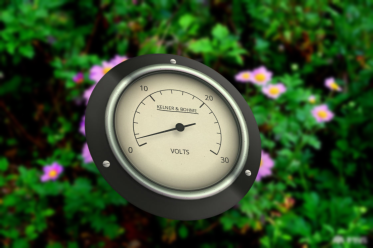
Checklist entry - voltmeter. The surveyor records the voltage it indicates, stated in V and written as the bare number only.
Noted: 1
